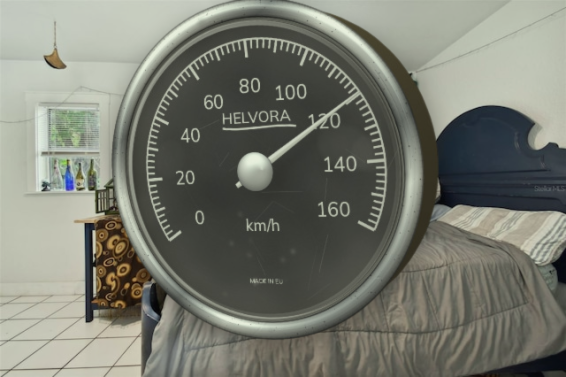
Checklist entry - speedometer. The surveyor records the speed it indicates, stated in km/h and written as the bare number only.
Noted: 120
